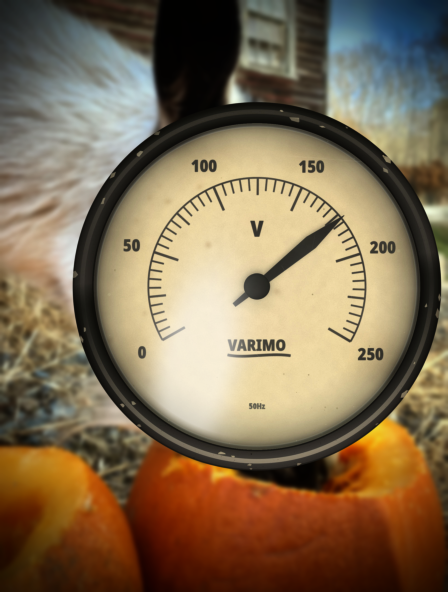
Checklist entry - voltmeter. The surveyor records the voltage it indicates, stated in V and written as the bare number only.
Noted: 177.5
